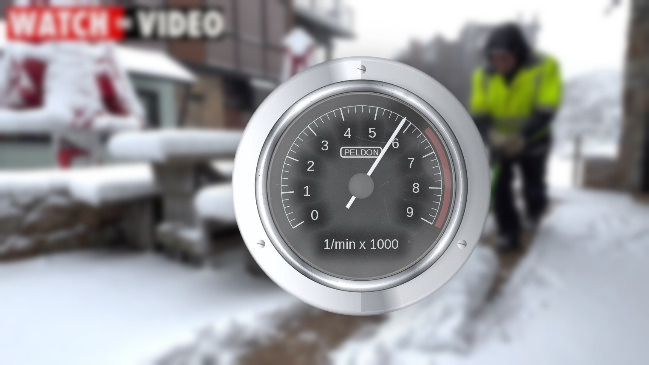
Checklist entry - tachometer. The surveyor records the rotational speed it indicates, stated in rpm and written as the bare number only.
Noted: 5800
